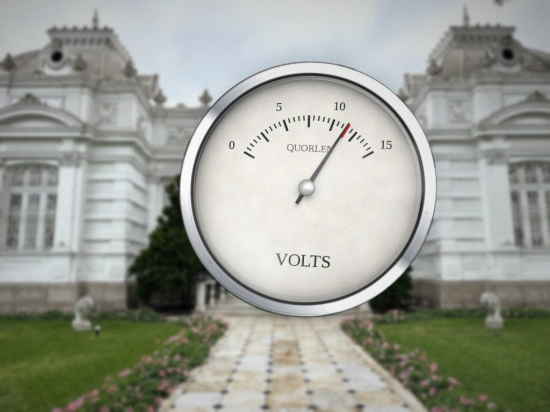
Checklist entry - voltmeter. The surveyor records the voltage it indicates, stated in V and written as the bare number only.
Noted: 11.5
